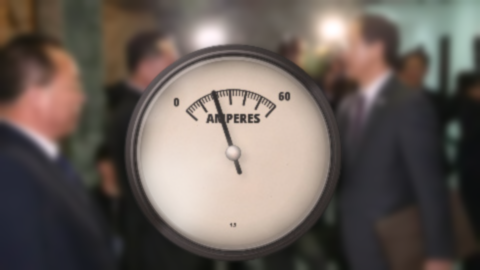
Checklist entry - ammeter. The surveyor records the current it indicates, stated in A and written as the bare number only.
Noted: 20
